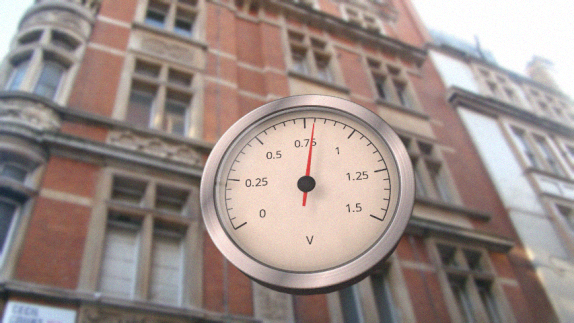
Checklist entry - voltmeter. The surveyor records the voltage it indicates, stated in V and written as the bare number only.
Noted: 0.8
